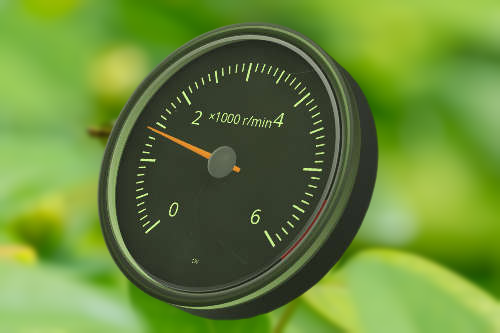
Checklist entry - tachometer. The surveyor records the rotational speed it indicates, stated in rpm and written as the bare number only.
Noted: 1400
